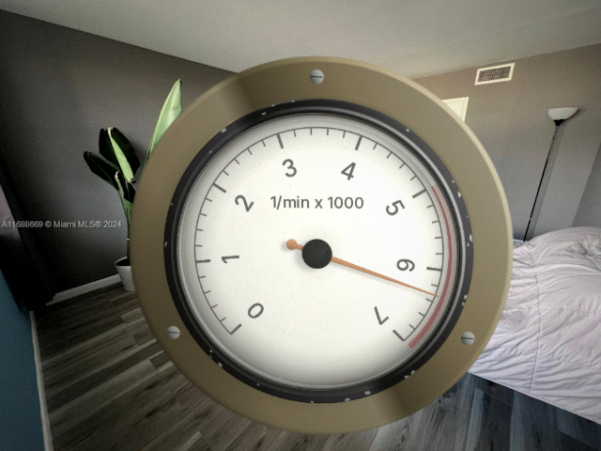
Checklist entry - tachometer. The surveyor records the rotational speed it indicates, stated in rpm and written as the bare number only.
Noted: 6300
